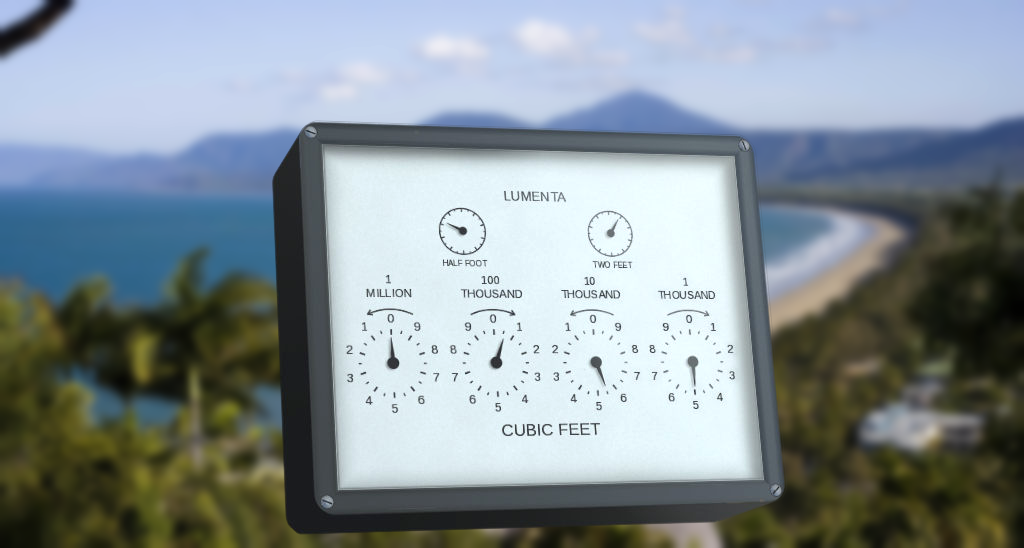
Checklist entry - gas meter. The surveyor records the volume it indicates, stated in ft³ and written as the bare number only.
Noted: 5500
